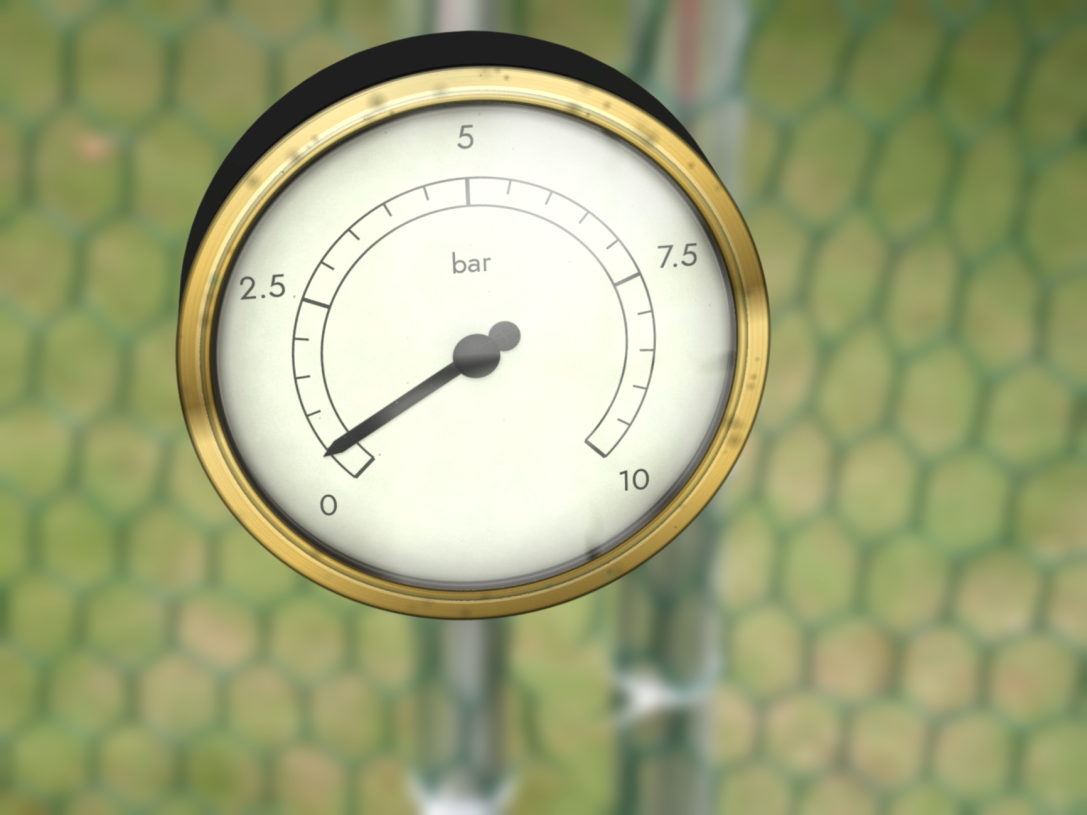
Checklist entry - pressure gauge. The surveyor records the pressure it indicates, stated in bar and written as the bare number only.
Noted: 0.5
